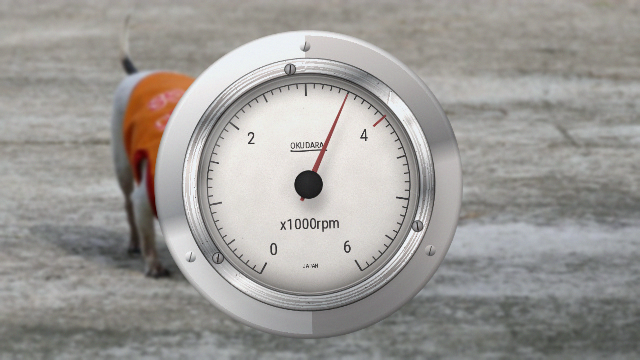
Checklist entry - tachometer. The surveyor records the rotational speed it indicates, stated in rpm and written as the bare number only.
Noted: 3500
